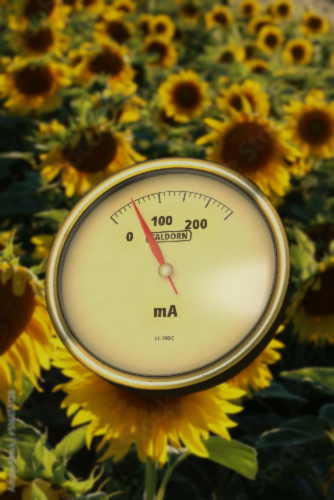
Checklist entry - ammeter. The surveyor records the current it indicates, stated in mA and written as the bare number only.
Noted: 50
